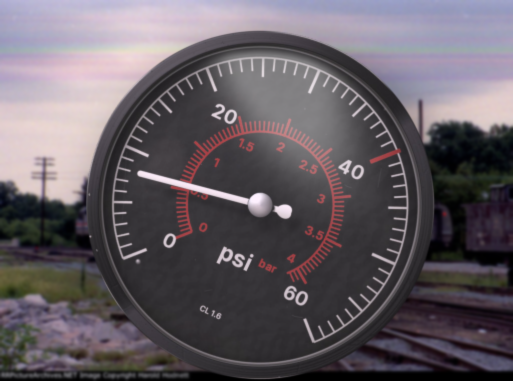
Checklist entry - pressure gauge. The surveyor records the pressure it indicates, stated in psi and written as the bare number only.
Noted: 8
